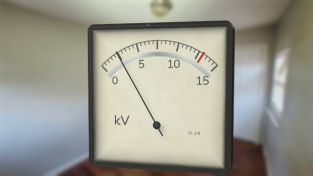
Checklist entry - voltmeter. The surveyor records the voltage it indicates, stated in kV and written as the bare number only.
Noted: 2.5
